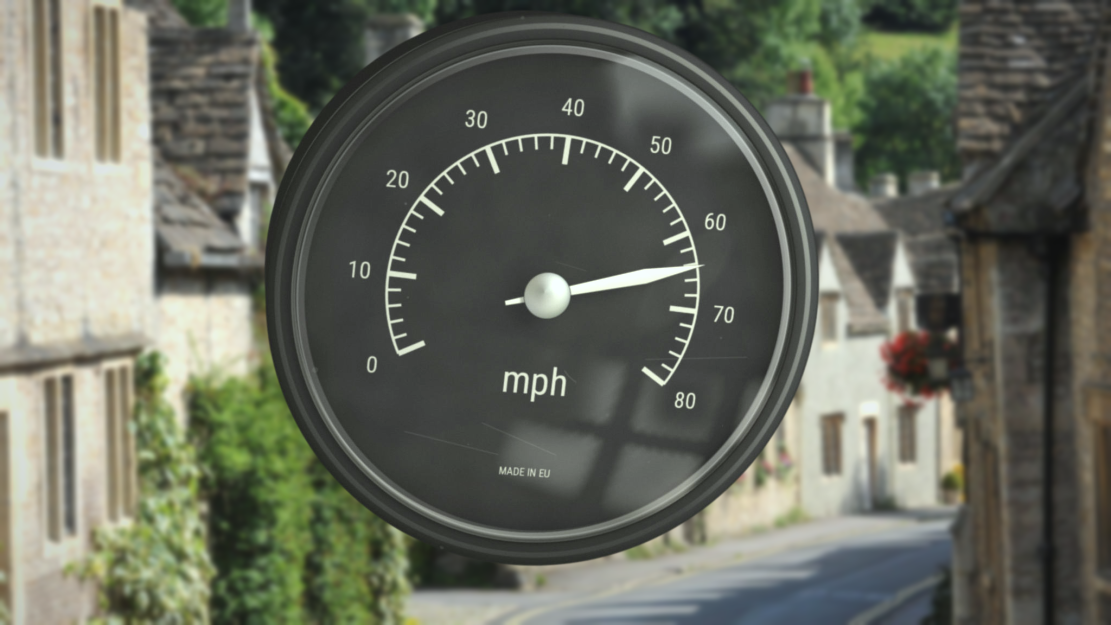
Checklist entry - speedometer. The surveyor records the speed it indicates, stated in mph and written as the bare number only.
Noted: 64
